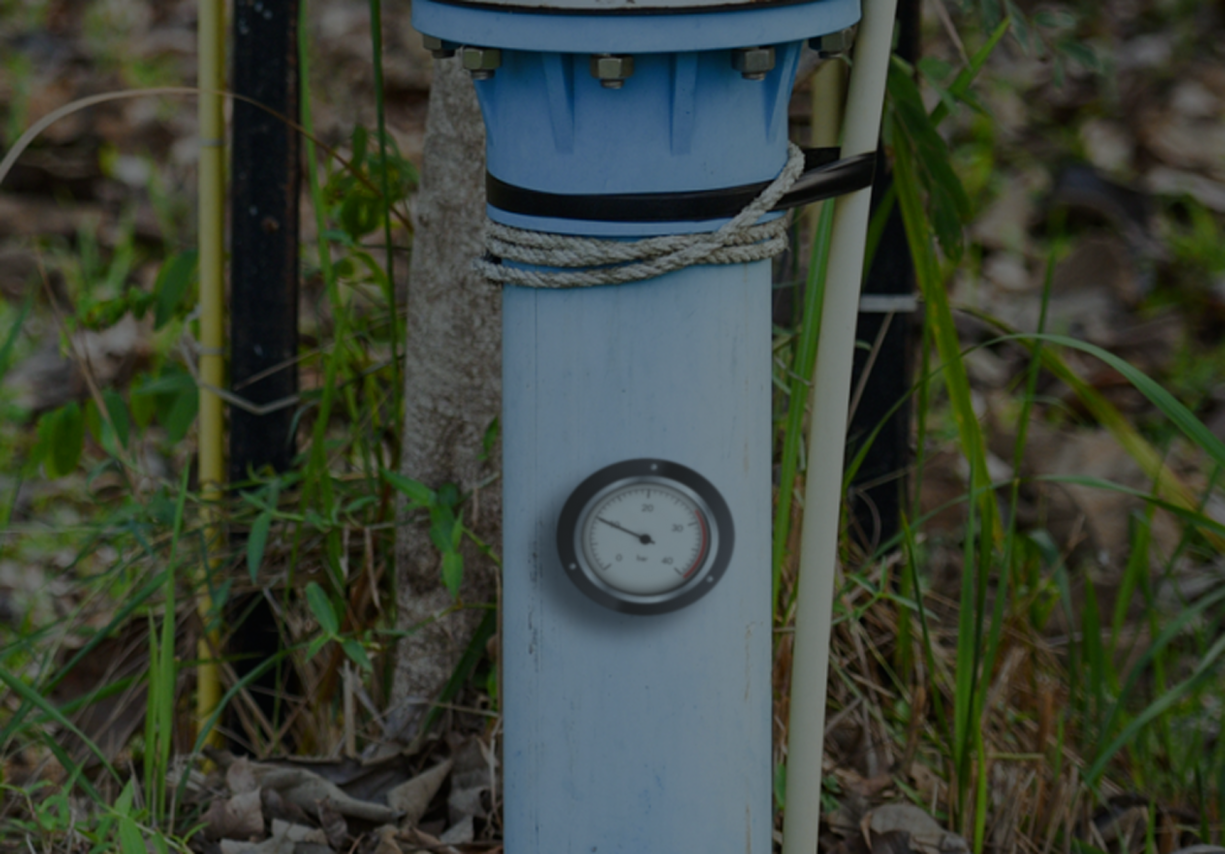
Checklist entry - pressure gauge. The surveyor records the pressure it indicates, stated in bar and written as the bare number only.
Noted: 10
